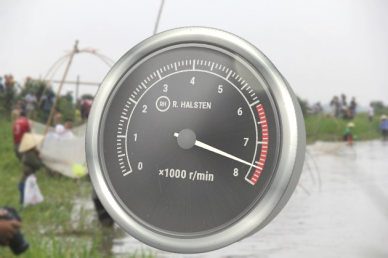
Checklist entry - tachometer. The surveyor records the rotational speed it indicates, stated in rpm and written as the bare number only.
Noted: 7600
